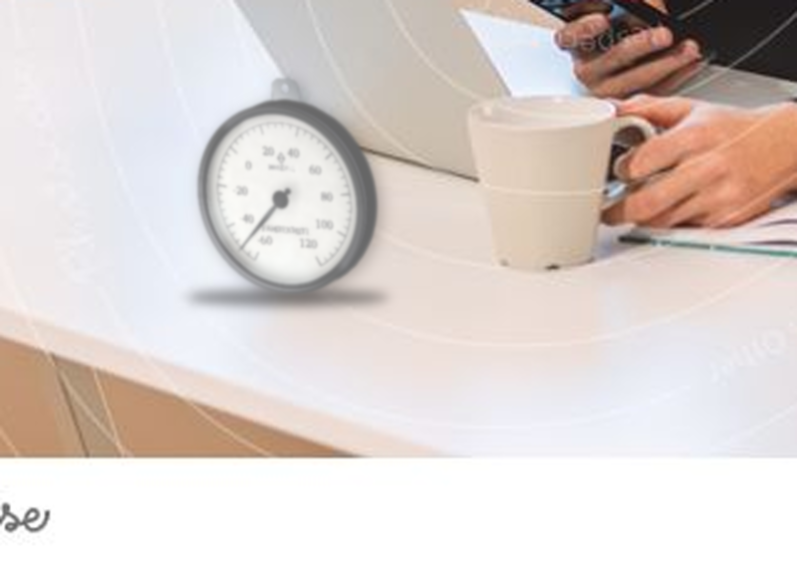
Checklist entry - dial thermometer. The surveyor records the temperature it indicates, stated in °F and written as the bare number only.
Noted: -52
